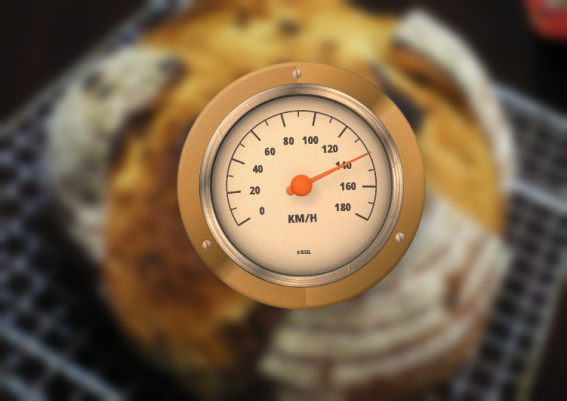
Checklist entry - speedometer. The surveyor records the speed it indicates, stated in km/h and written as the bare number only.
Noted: 140
